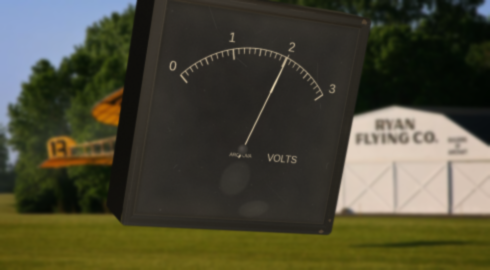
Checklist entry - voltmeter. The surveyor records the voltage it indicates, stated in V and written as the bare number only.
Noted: 2
